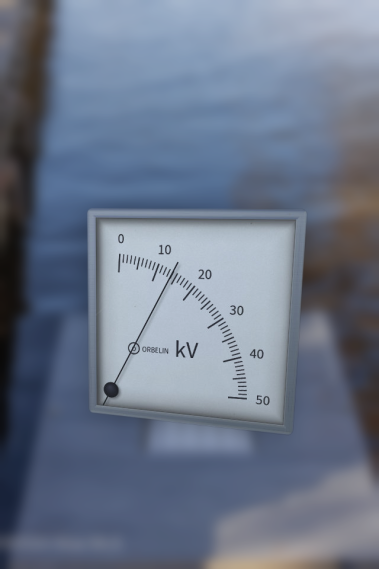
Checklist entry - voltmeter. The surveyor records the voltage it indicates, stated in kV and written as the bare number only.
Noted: 14
